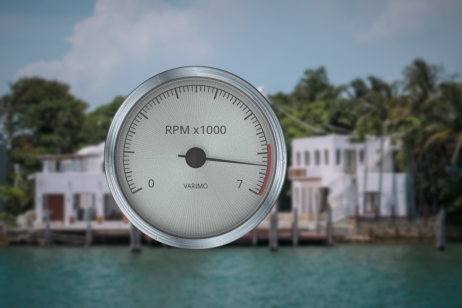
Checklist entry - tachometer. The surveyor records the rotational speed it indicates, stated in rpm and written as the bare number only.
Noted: 6300
